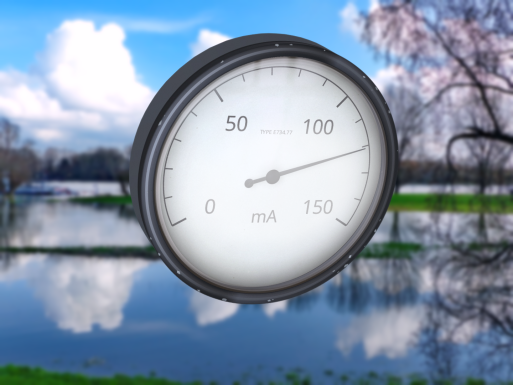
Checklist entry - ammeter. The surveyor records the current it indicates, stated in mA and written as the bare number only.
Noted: 120
